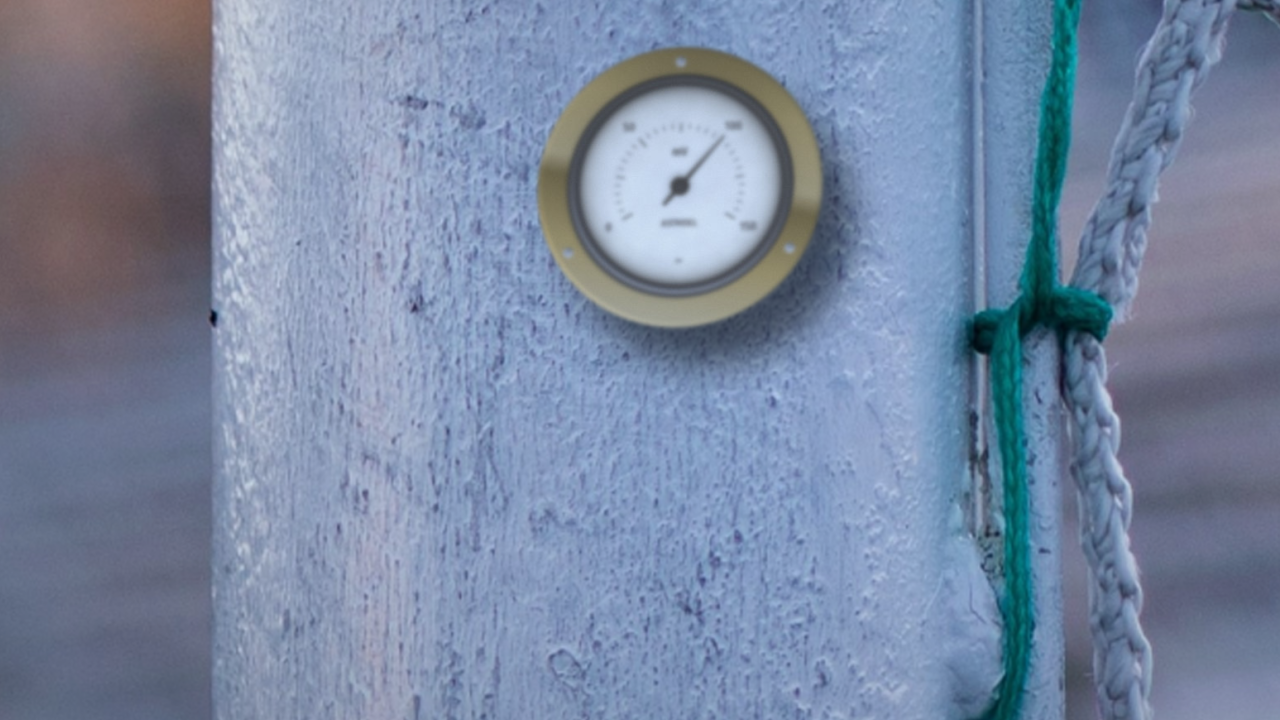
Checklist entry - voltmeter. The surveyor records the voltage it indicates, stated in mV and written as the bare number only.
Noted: 100
